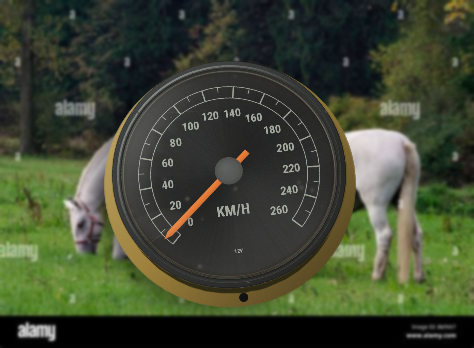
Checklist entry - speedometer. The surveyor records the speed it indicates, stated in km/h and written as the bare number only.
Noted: 5
